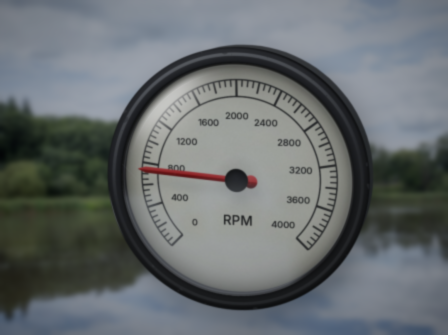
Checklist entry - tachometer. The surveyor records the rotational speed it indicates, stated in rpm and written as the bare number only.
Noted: 750
